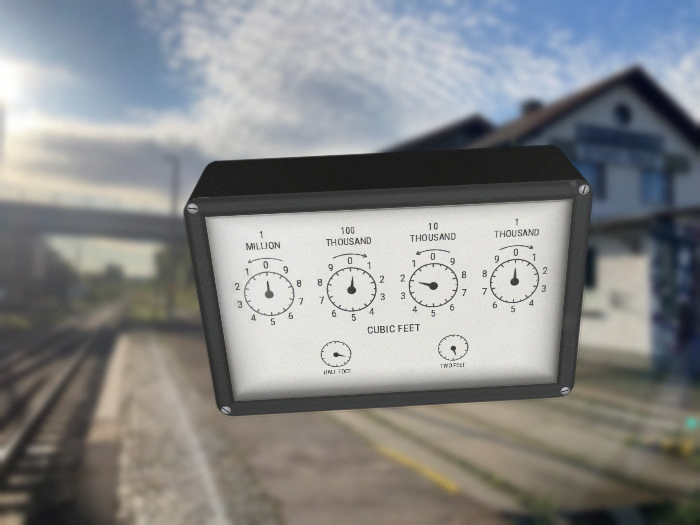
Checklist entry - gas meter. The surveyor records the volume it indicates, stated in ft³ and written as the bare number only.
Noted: 2000
